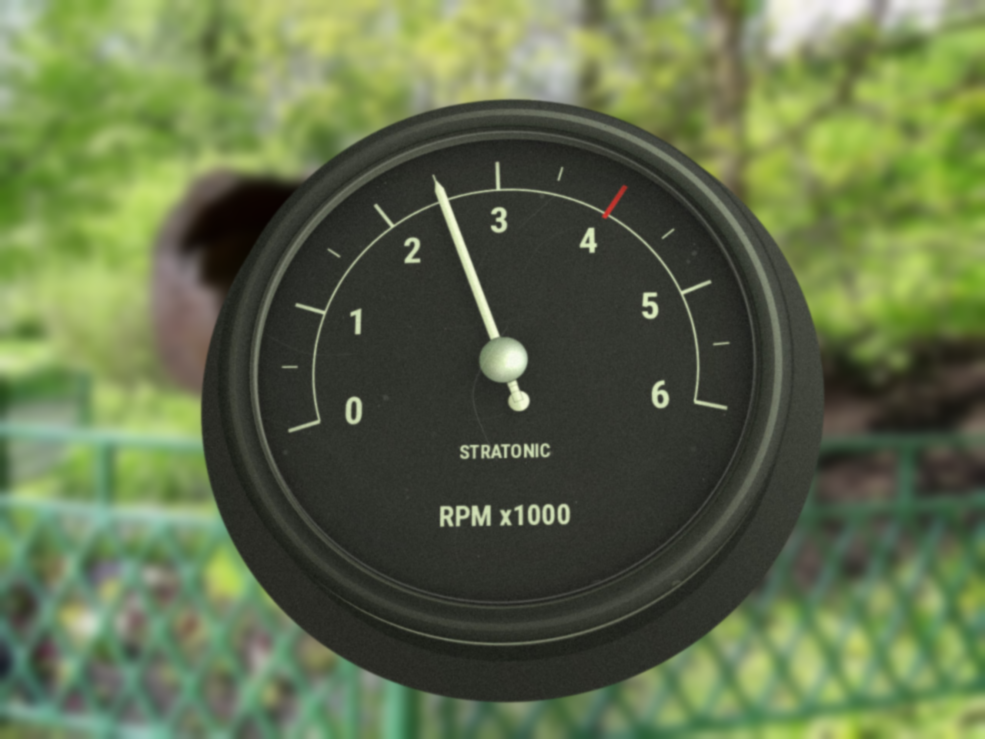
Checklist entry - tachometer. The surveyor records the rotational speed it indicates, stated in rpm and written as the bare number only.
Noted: 2500
